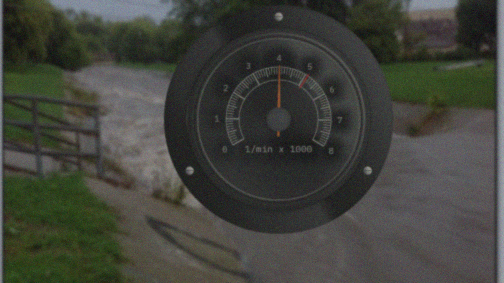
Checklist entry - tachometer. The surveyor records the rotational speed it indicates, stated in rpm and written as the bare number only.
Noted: 4000
